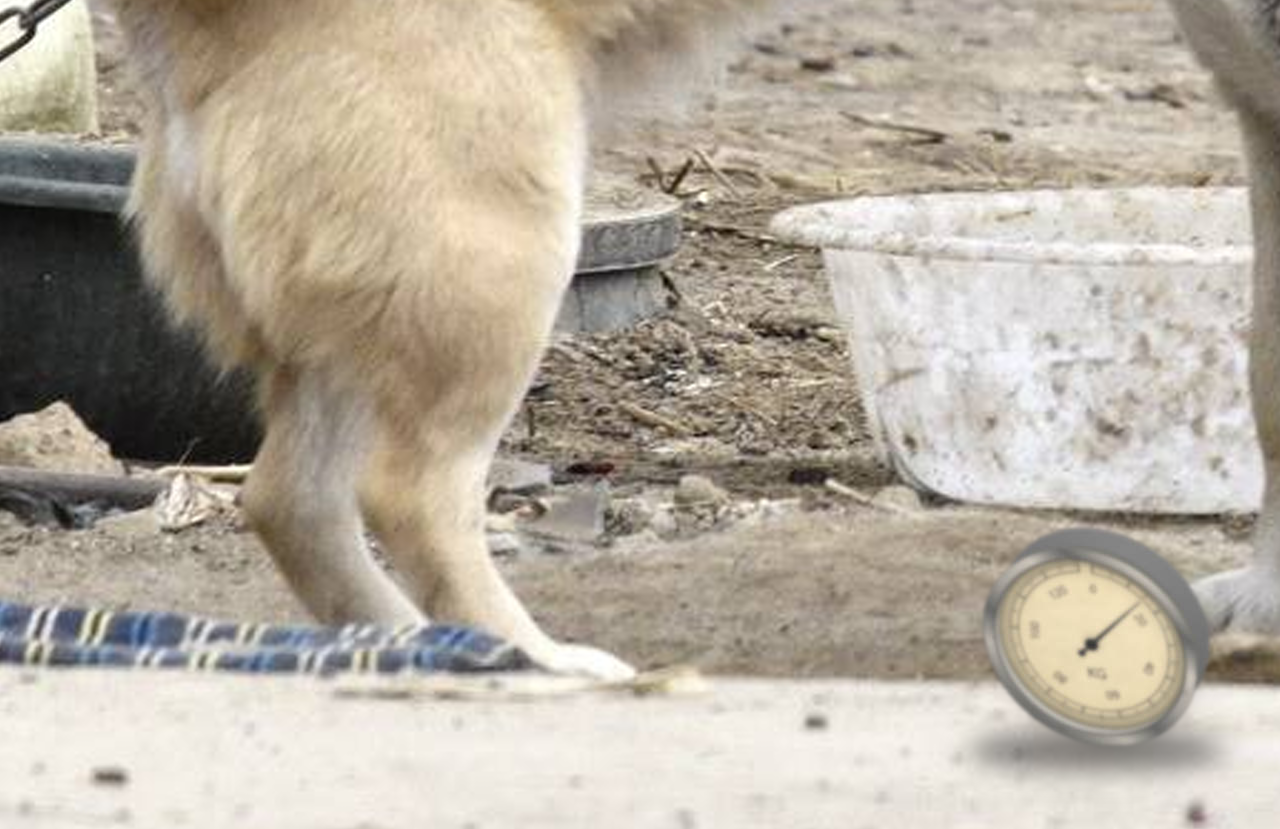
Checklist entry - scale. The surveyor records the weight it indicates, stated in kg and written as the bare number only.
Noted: 15
